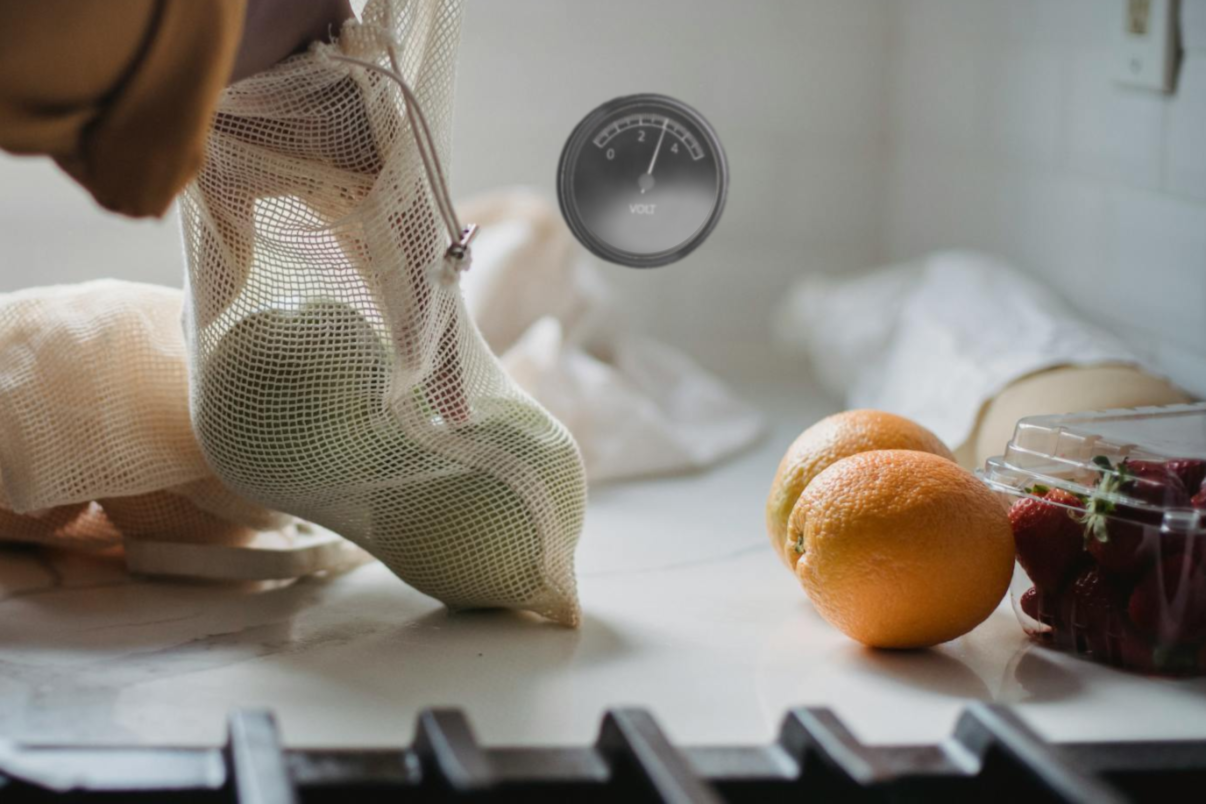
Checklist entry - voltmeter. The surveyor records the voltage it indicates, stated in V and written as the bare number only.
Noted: 3
